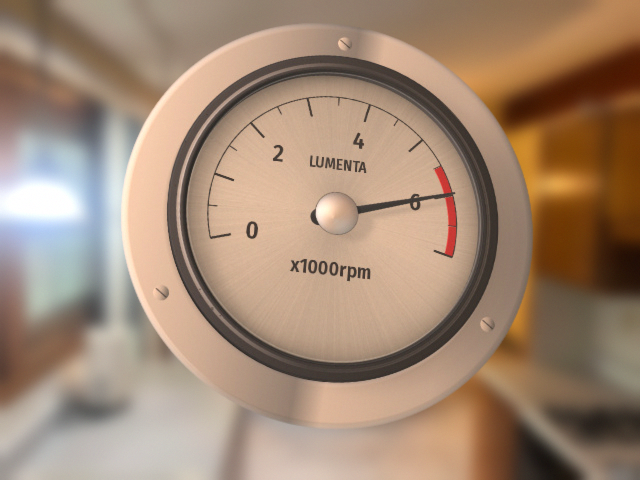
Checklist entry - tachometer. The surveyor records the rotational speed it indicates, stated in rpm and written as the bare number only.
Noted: 6000
